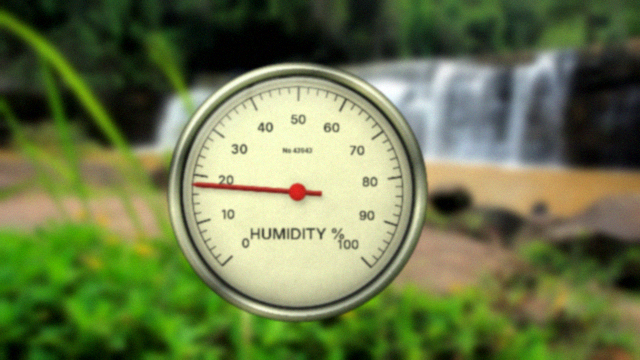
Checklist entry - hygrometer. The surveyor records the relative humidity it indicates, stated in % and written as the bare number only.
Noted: 18
